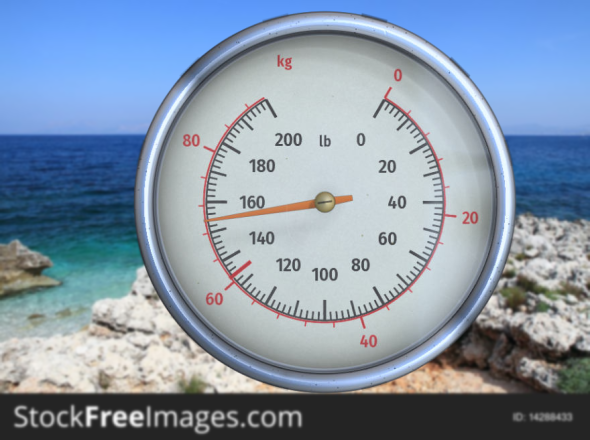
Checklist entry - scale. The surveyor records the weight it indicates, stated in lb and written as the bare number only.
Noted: 154
